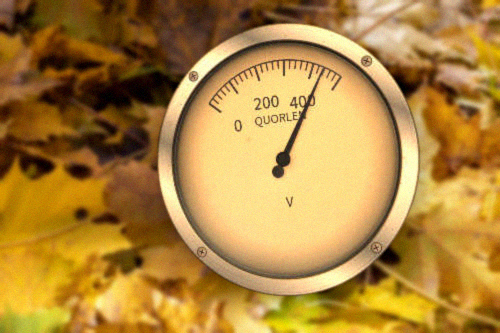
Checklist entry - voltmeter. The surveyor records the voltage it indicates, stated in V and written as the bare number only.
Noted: 440
